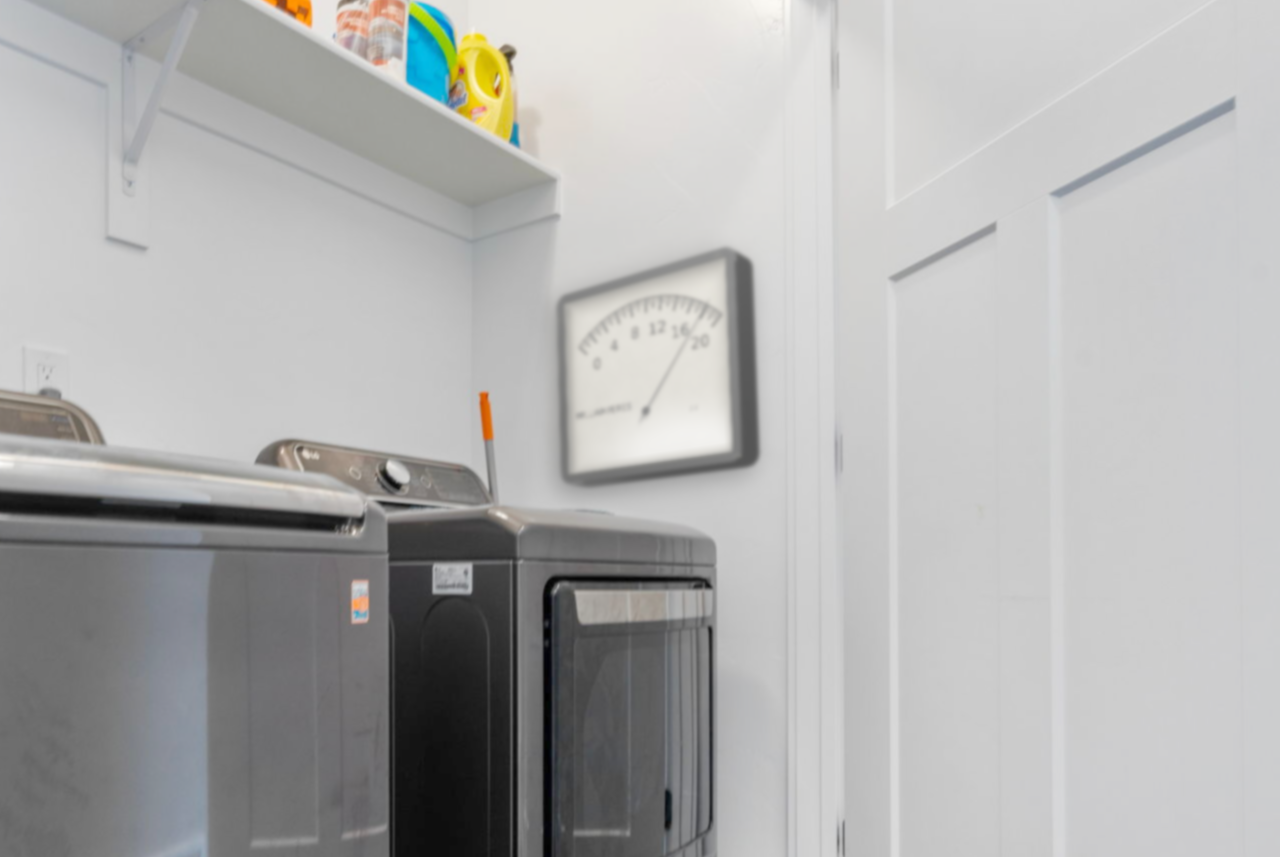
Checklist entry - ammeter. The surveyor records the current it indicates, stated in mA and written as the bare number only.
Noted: 18
